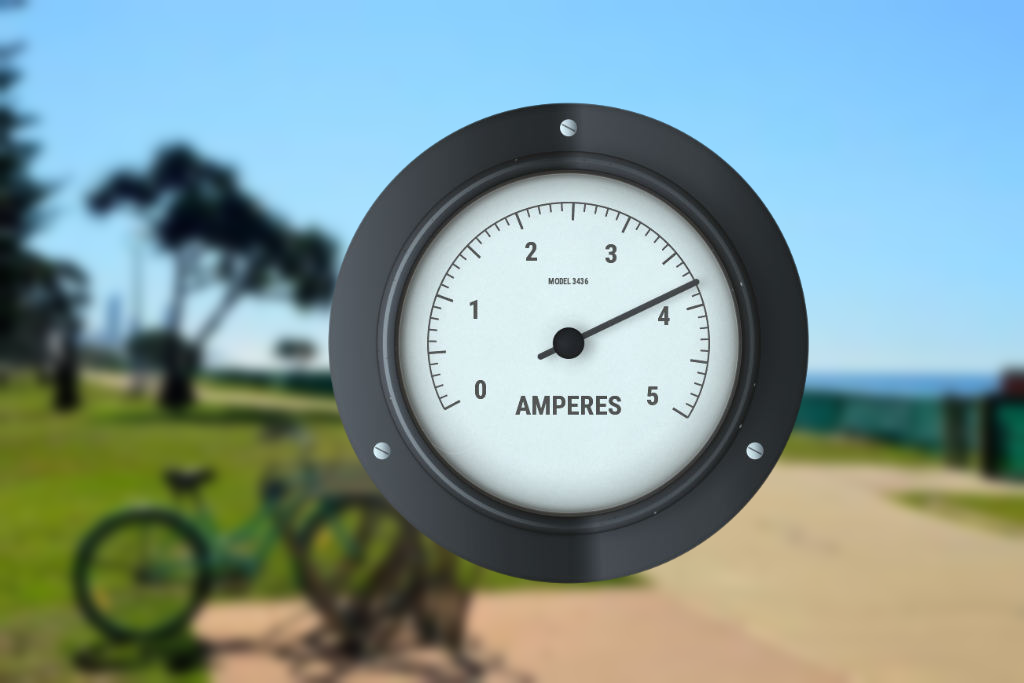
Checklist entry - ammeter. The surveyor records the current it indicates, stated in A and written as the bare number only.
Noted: 3.8
